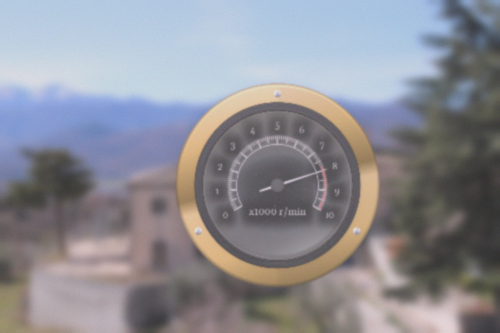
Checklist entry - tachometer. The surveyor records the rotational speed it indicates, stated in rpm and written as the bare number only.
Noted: 8000
